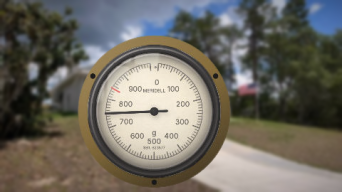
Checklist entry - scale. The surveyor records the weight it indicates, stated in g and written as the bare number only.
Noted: 750
